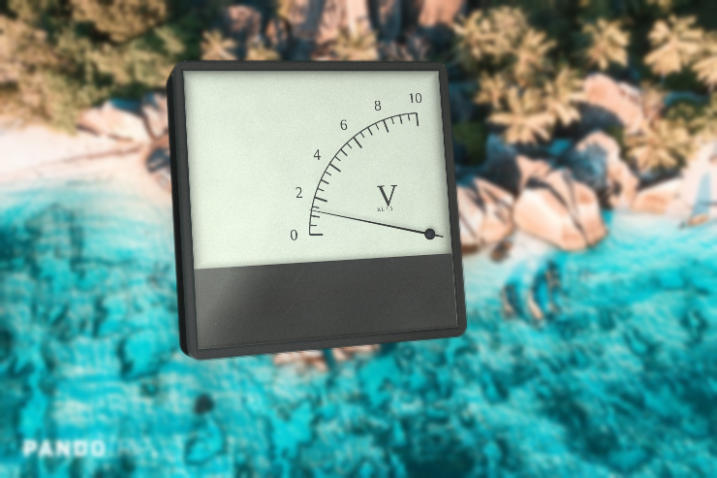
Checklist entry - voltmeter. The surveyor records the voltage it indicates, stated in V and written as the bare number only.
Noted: 1.25
